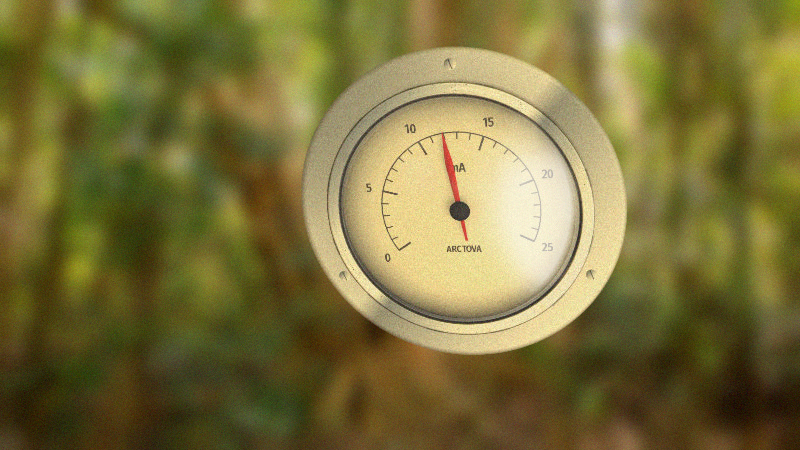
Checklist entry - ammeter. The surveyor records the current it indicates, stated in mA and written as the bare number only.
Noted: 12
